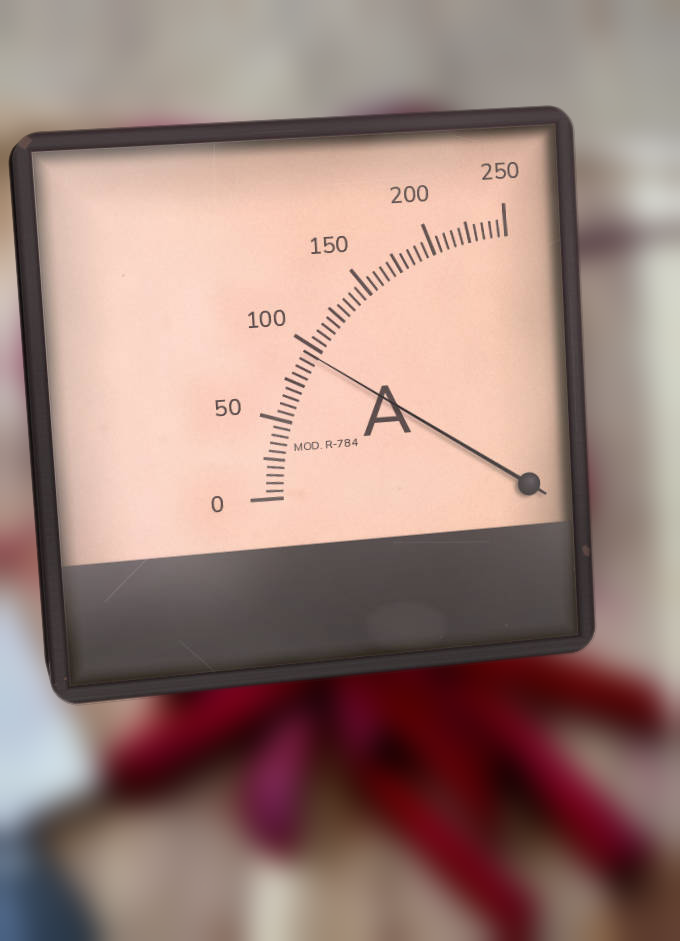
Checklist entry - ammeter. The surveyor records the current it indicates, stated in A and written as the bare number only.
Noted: 95
